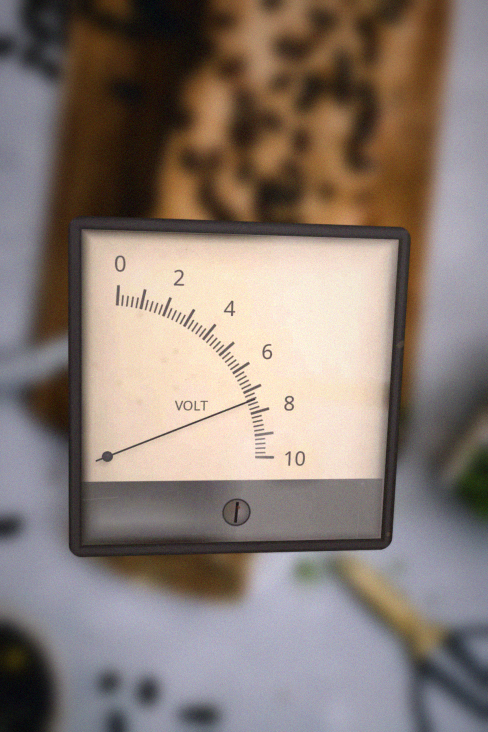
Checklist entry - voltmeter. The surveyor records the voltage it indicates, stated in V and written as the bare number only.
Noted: 7.4
